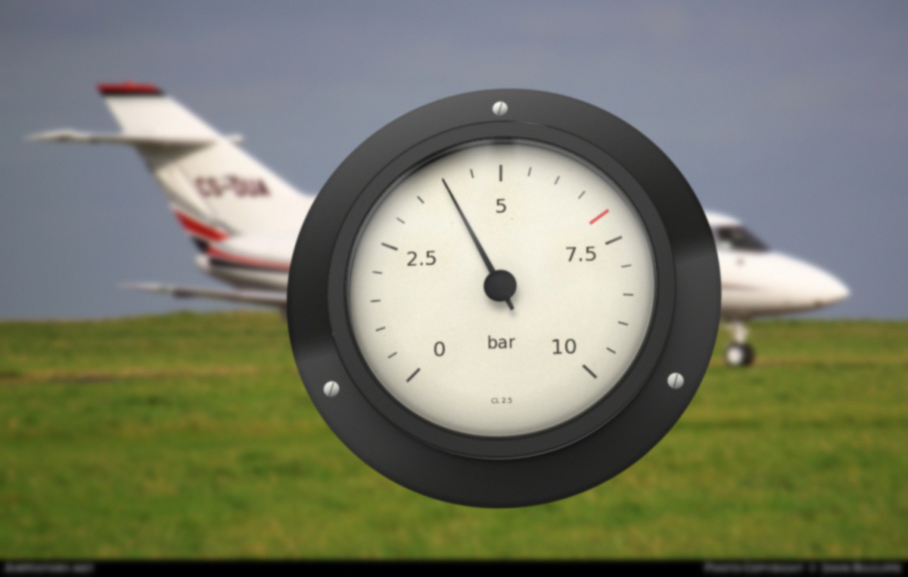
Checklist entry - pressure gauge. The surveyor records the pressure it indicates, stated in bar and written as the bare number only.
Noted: 4
